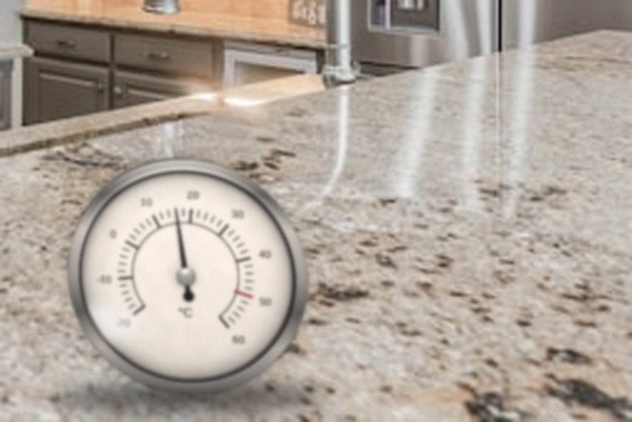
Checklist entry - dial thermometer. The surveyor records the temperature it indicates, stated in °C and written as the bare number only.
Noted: 16
